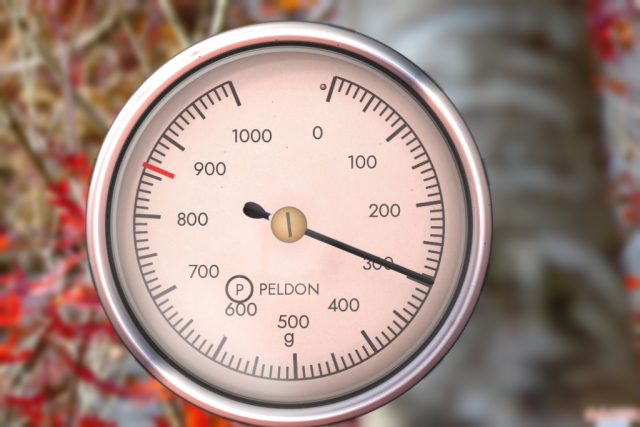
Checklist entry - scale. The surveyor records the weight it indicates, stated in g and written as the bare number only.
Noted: 295
